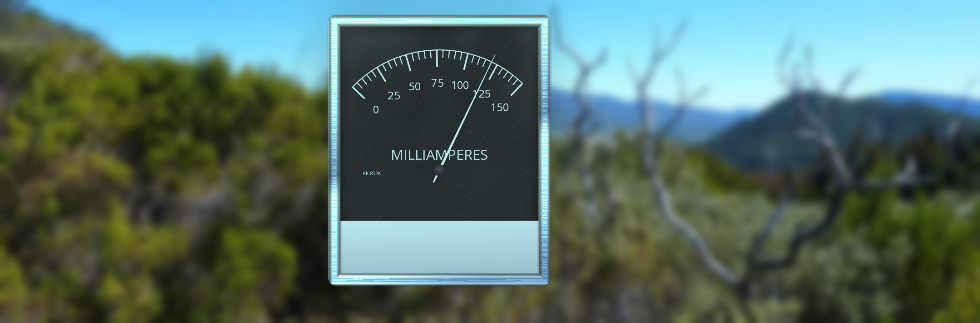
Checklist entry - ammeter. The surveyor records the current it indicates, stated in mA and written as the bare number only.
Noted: 120
